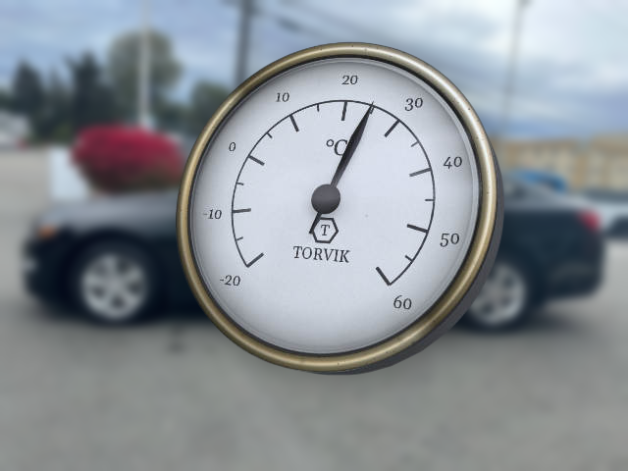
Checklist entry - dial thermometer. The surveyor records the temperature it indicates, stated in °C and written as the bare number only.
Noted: 25
